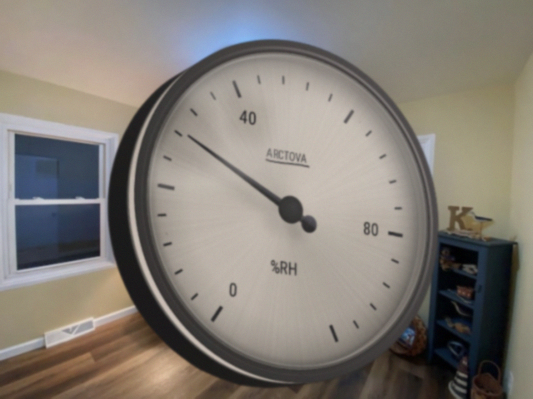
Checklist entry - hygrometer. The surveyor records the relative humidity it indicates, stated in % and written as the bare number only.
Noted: 28
